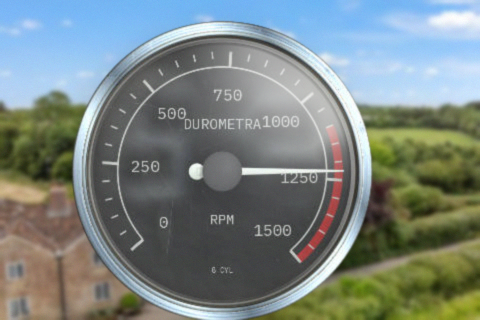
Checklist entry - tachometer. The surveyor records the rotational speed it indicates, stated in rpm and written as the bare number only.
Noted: 1225
